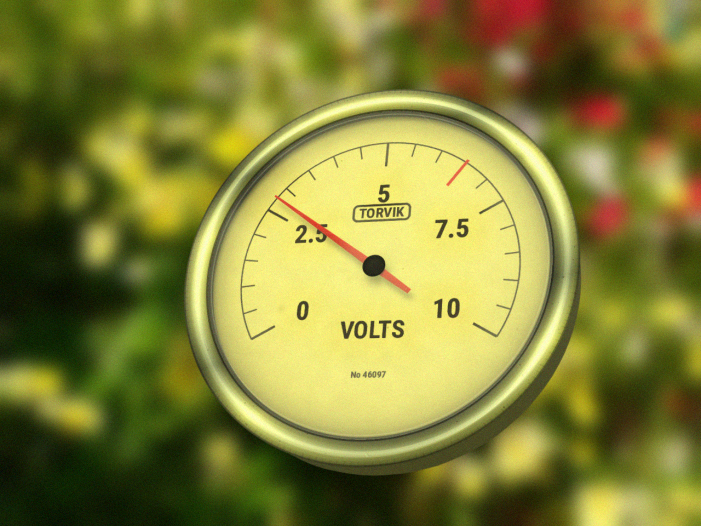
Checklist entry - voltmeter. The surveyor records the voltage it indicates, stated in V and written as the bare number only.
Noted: 2.75
